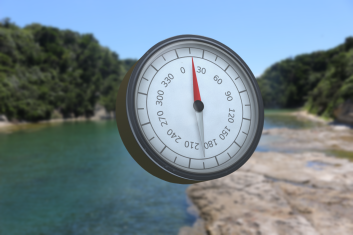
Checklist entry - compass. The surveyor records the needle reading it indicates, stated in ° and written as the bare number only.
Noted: 15
